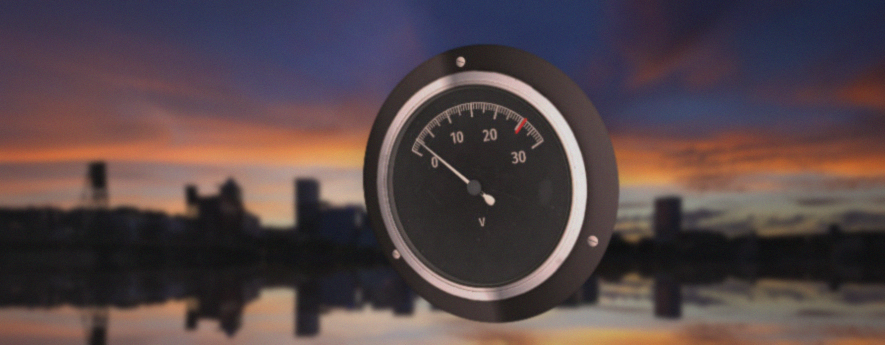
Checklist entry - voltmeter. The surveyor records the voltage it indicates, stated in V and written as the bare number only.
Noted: 2.5
